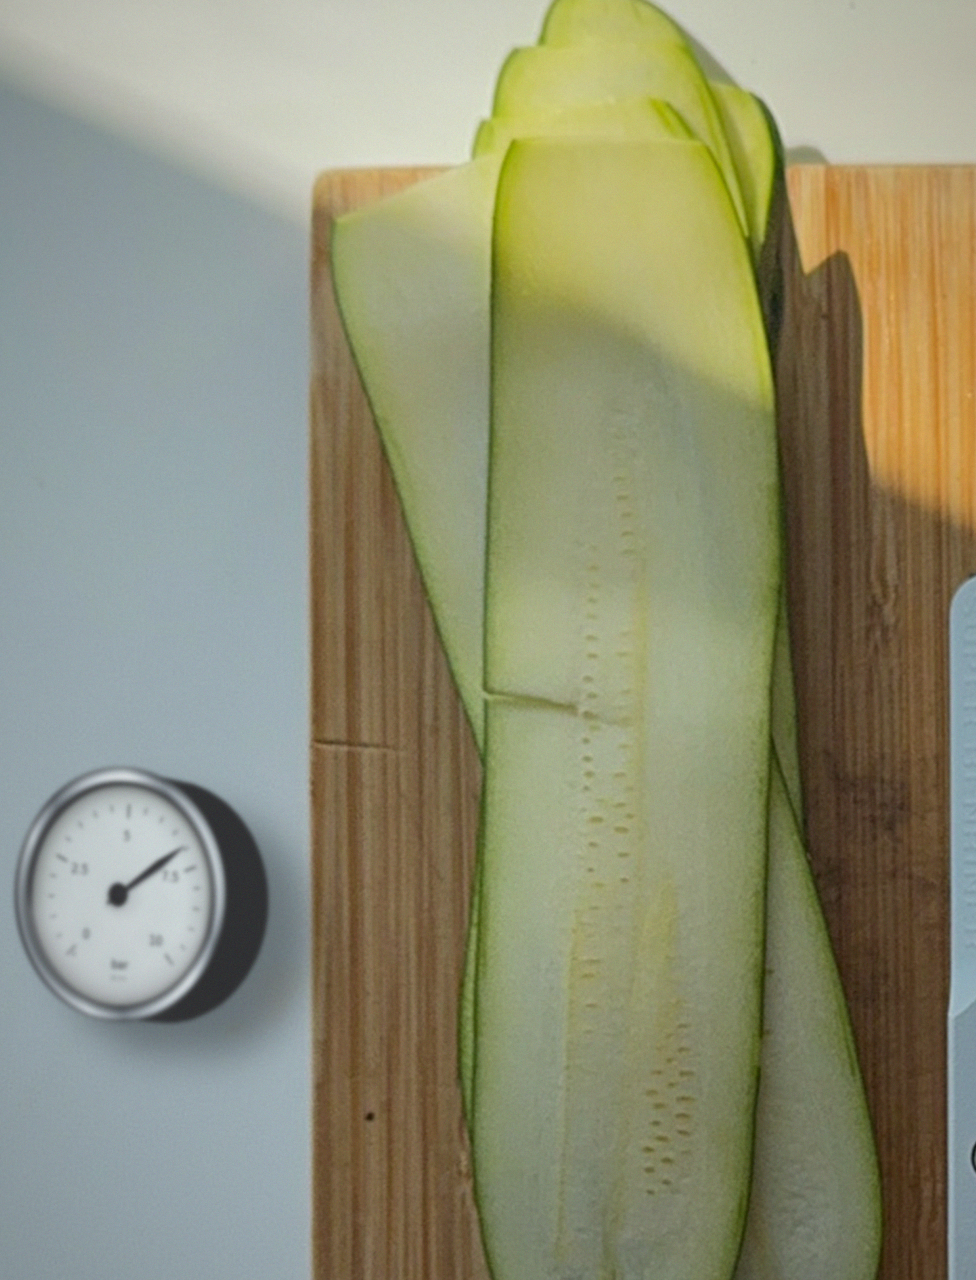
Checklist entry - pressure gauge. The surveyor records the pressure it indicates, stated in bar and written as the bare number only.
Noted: 7
